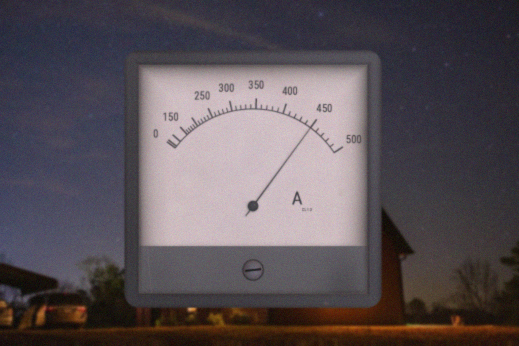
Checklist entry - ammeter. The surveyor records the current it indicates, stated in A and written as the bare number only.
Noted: 450
